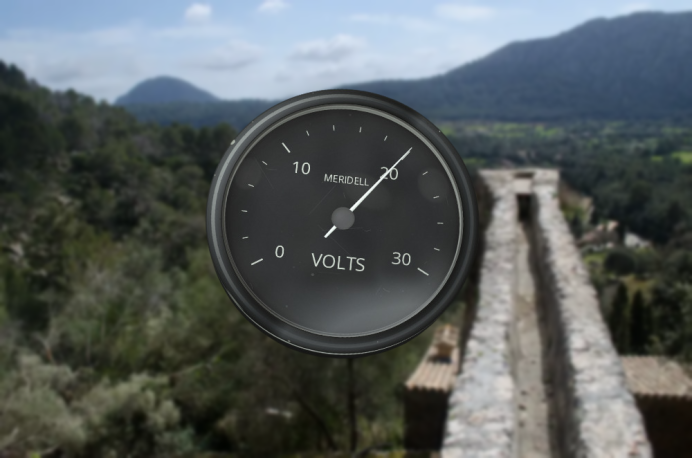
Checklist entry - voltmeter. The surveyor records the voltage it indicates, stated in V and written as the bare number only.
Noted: 20
